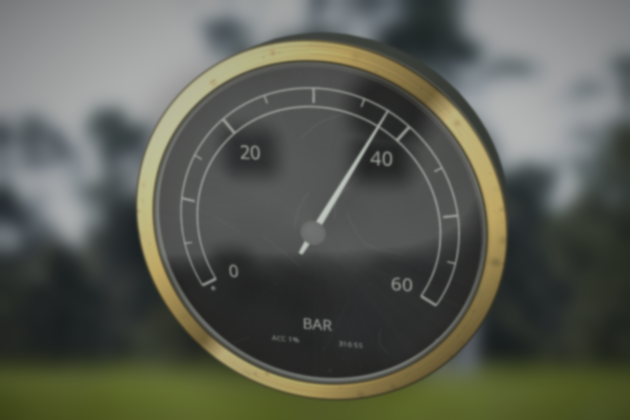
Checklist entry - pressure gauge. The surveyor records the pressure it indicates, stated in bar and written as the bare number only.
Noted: 37.5
